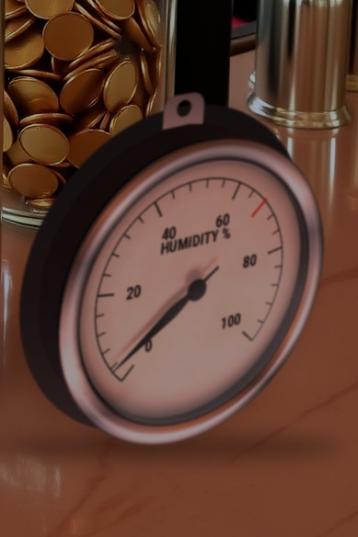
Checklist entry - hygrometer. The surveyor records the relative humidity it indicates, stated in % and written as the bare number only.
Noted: 4
